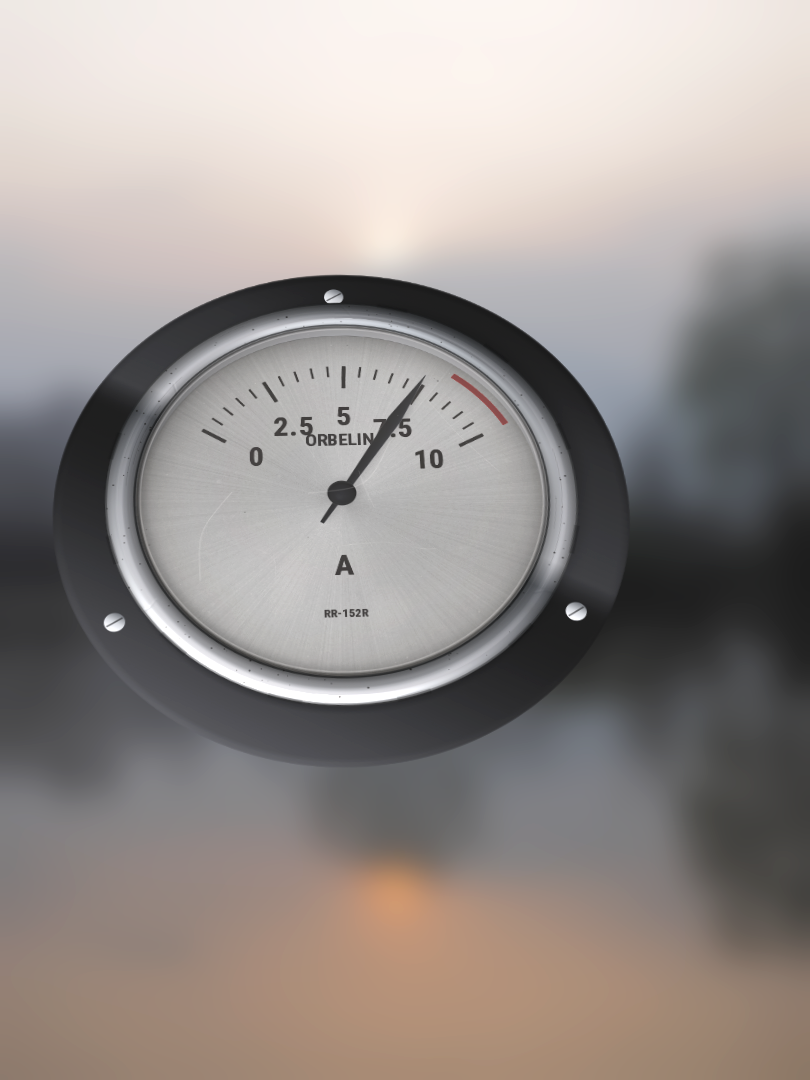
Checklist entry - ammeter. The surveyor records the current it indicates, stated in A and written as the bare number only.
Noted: 7.5
